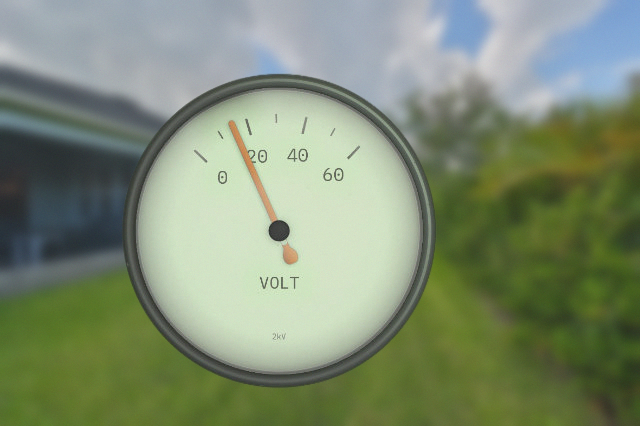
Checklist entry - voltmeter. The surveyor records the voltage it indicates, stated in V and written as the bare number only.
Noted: 15
